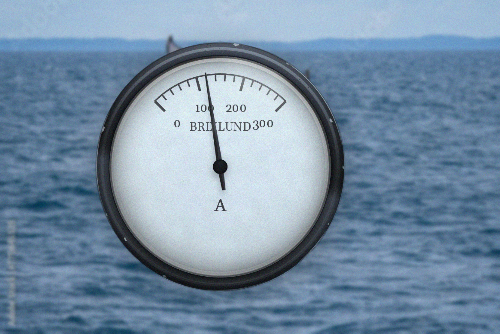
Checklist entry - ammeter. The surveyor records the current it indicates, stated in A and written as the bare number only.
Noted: 120
